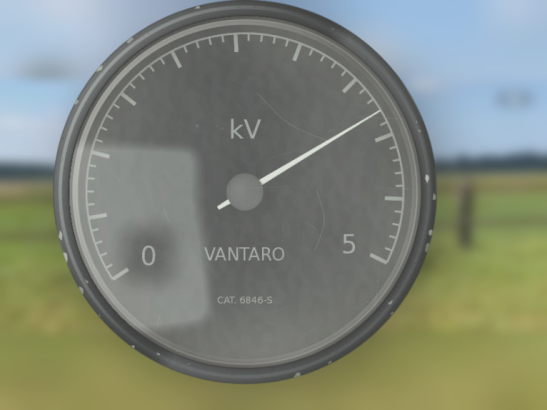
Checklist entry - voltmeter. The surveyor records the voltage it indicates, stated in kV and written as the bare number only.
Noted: 3.8
